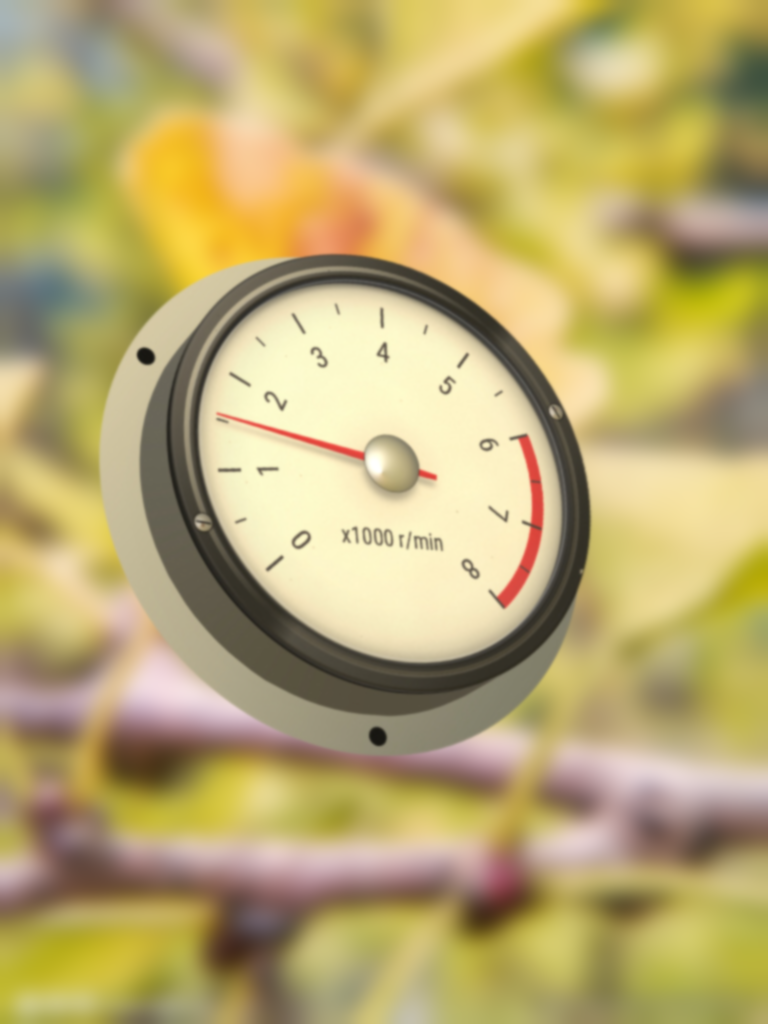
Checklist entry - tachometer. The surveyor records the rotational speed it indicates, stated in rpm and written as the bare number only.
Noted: 1500
